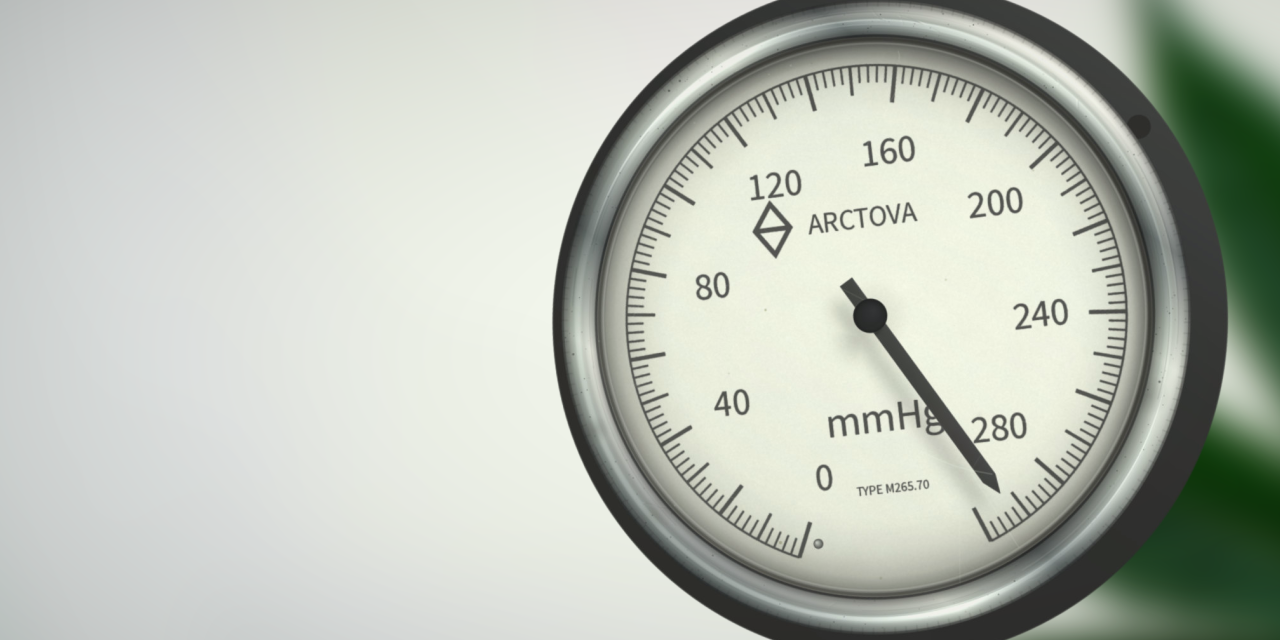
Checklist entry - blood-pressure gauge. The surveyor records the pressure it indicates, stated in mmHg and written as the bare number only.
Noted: 292
